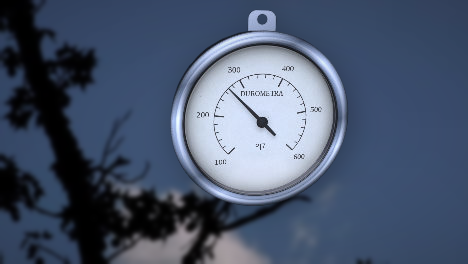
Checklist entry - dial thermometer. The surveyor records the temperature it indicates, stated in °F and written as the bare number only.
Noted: 270
